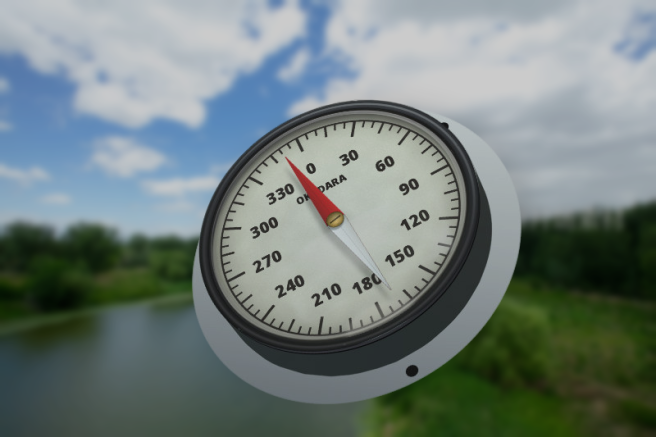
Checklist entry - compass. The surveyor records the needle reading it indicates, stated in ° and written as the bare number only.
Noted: 350
